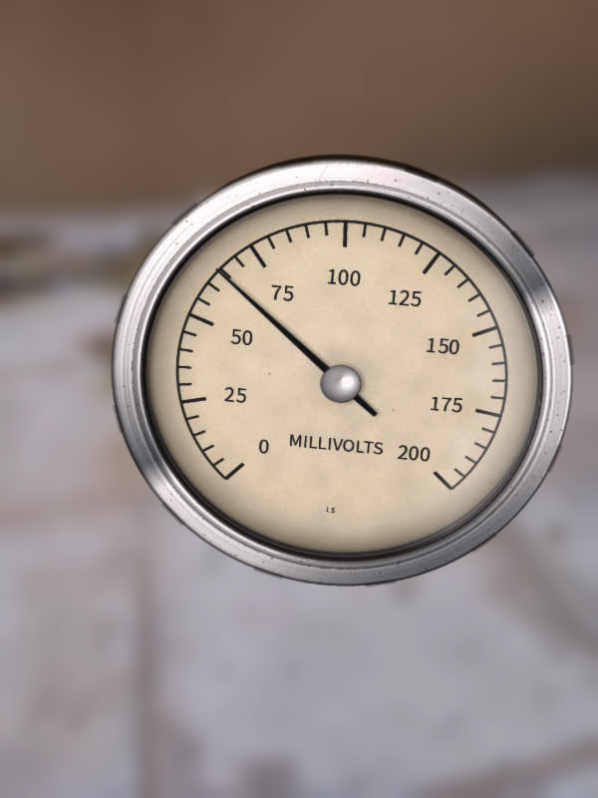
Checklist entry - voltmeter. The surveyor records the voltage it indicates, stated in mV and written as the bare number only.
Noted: 65
